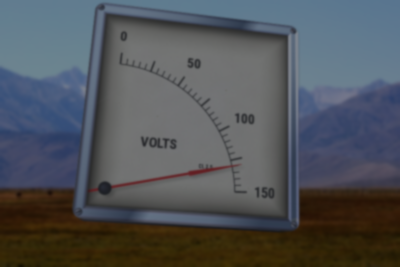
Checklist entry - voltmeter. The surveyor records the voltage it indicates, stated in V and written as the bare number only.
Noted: 130
